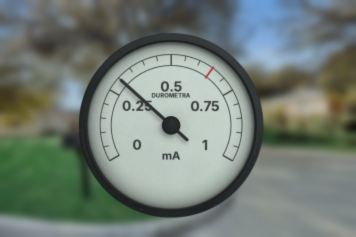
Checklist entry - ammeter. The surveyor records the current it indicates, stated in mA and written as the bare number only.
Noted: 0.3
